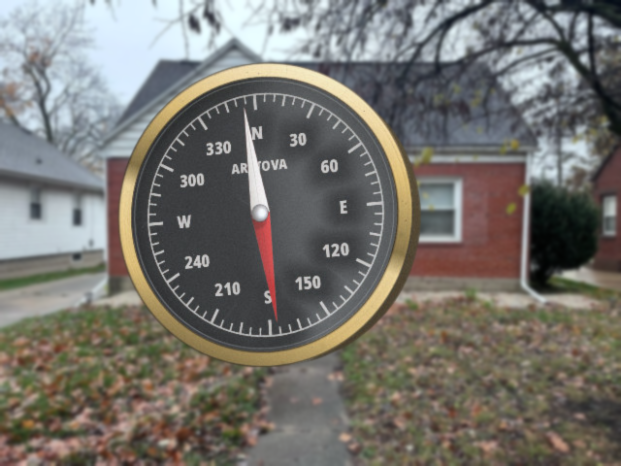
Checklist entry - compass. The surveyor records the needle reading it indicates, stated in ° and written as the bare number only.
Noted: 175
